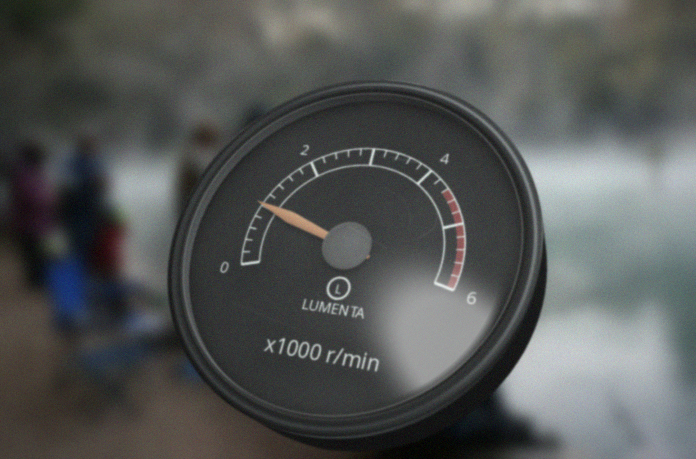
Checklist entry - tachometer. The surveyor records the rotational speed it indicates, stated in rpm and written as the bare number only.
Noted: 1000
